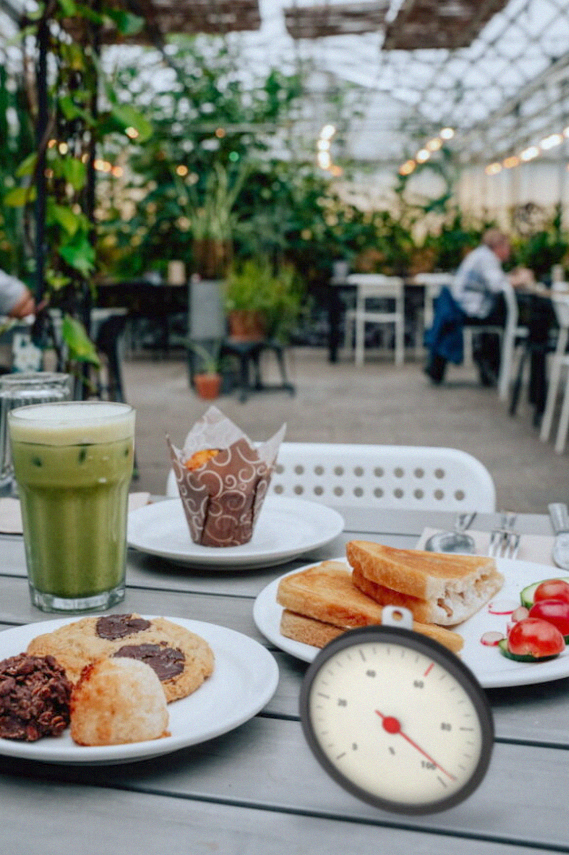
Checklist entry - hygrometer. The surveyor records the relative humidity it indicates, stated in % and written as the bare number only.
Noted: 96
